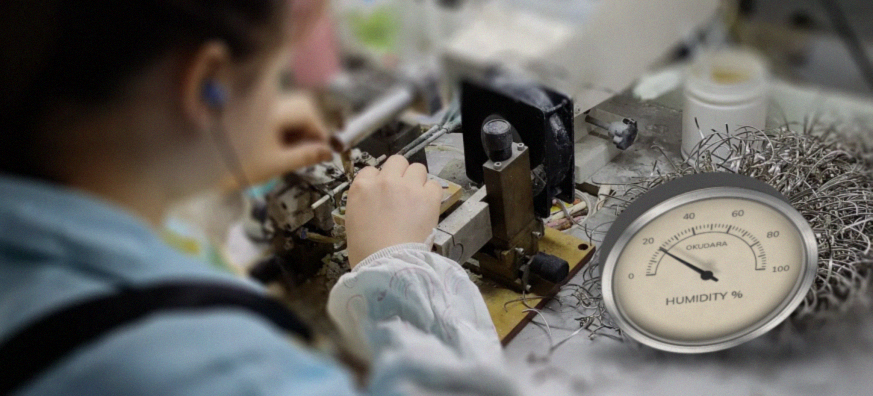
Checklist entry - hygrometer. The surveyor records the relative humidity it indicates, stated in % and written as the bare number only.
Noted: 20
